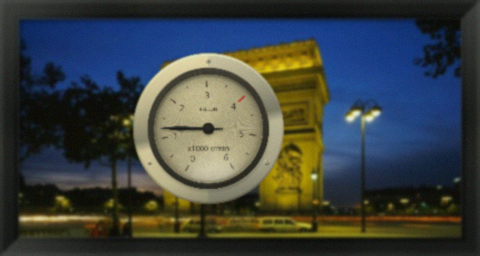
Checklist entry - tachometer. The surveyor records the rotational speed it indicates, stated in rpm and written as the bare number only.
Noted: 1250
